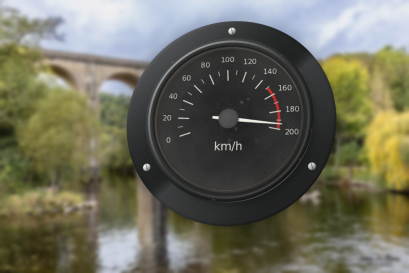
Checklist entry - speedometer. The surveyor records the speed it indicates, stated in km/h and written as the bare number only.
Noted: 195
